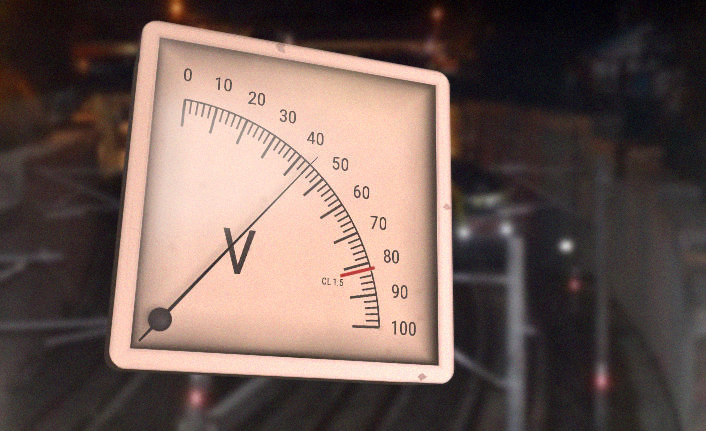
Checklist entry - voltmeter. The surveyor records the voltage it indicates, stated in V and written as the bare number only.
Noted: 44
